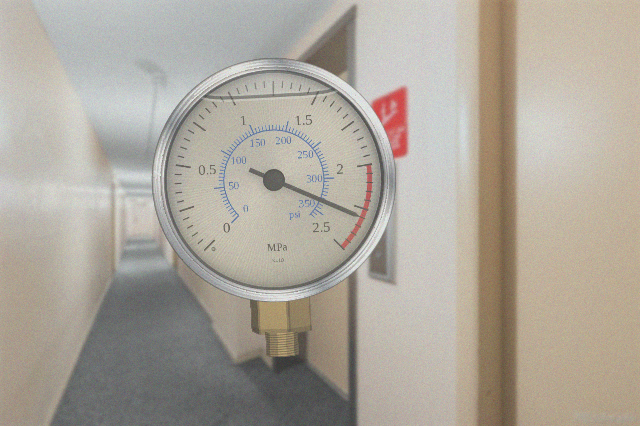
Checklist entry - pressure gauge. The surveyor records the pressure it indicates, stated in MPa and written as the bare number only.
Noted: 2.3
